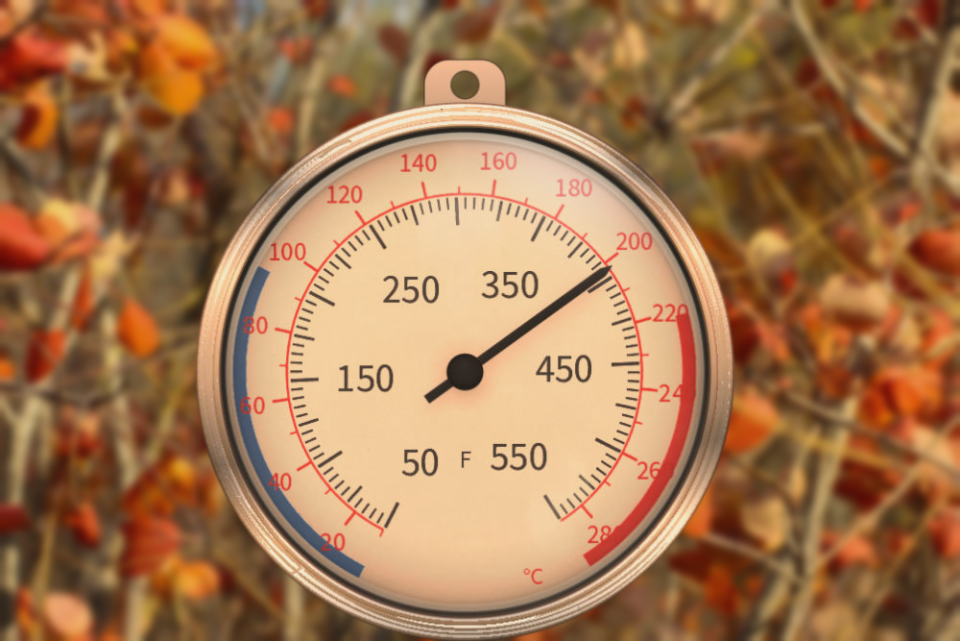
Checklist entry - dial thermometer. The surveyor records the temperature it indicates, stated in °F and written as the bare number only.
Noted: 395
